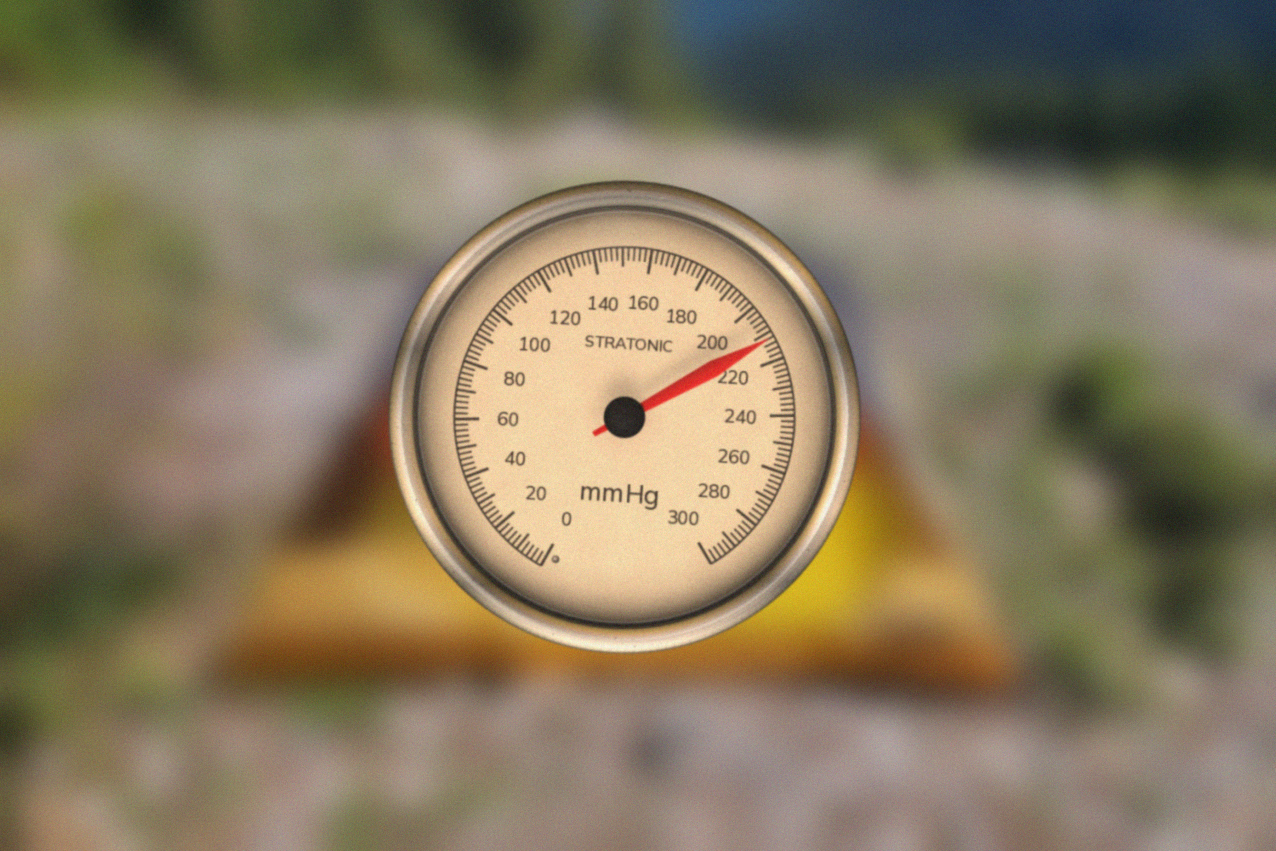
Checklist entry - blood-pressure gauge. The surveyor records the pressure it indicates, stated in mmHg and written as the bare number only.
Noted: 212
